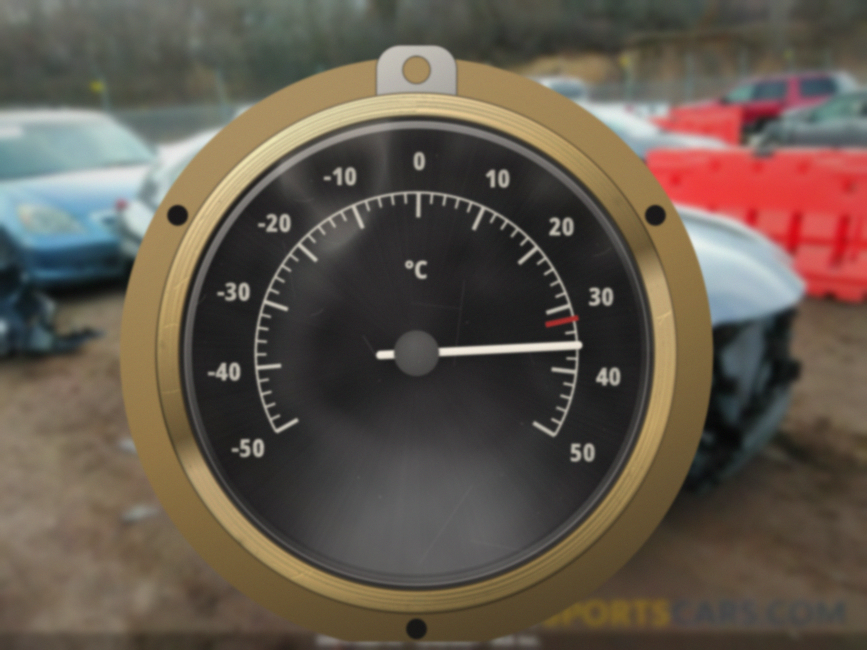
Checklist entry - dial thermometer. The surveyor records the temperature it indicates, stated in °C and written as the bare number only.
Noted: 36
